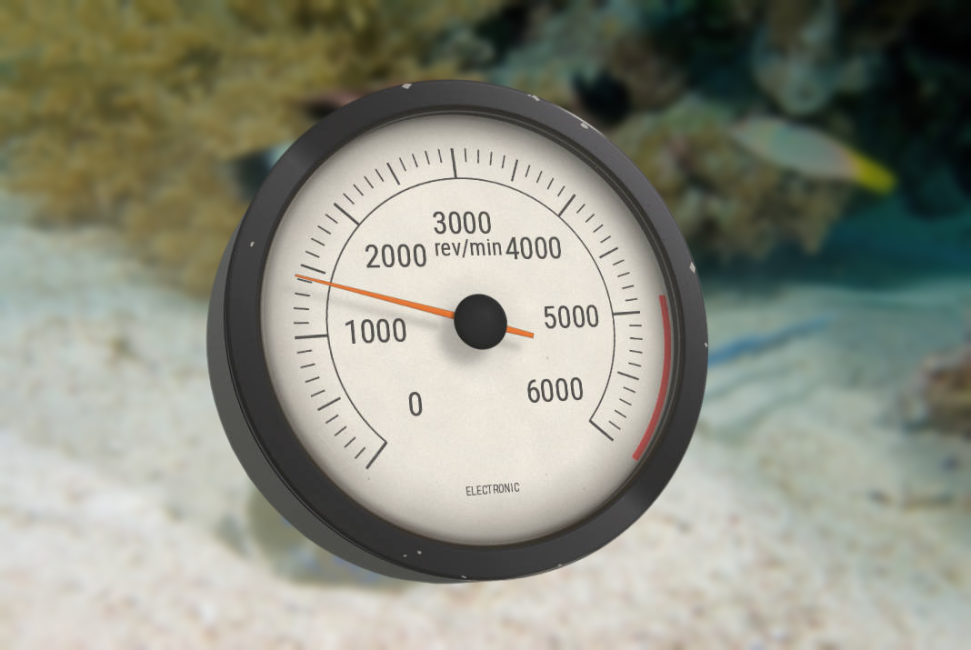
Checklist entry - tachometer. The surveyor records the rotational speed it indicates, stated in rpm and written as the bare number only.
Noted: 1400
